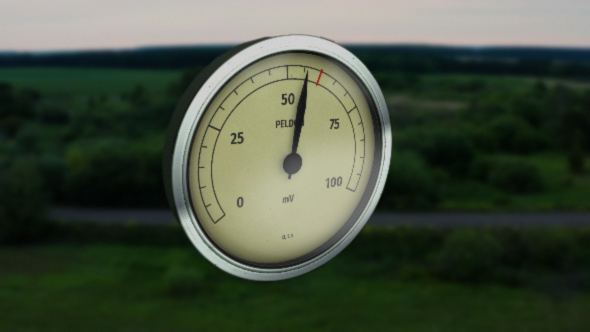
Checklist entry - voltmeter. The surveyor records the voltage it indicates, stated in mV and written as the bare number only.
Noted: 55
